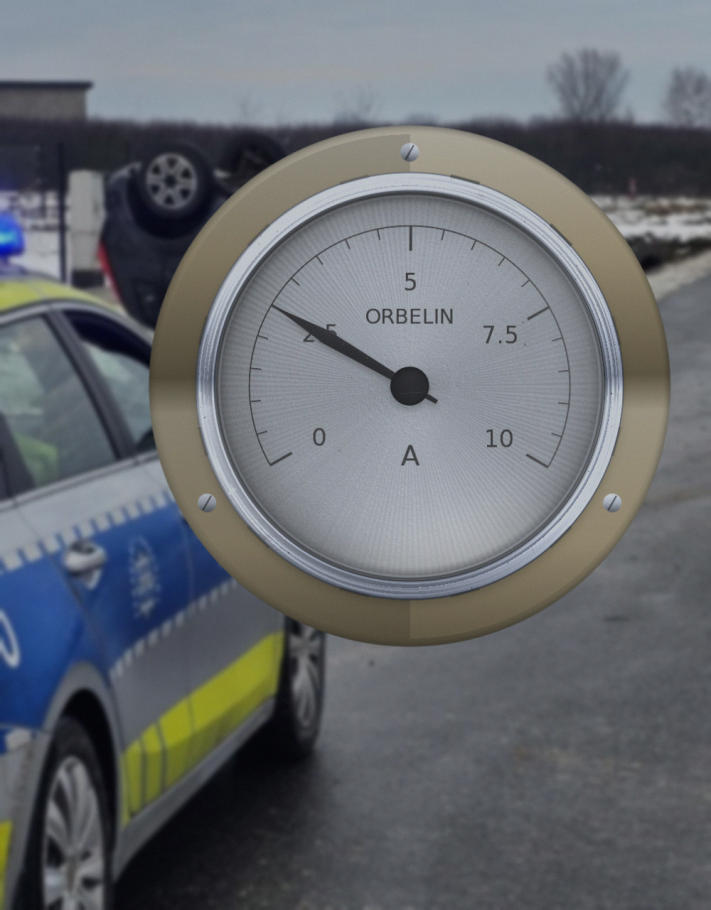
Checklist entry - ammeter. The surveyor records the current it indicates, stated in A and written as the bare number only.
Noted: 2.5
